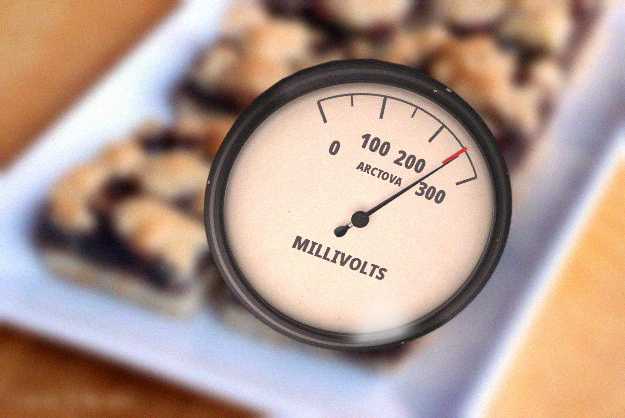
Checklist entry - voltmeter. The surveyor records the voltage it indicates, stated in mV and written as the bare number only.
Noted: 250
